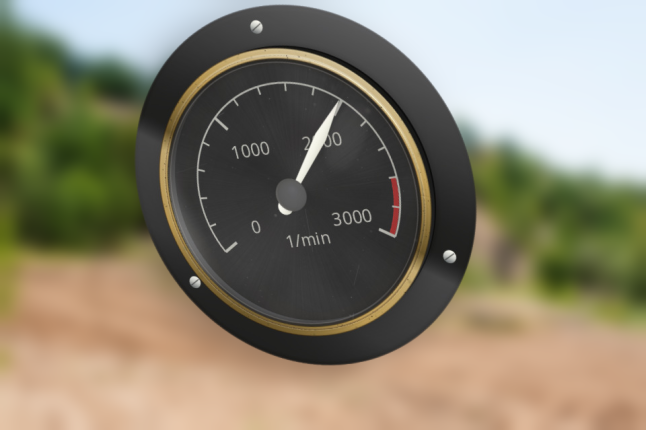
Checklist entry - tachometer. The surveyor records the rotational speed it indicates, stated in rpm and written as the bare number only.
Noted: 2000
